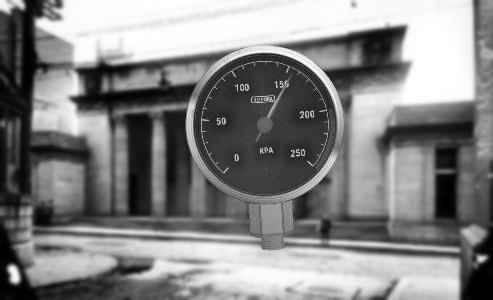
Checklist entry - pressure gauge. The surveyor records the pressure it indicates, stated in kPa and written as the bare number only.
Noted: 155
